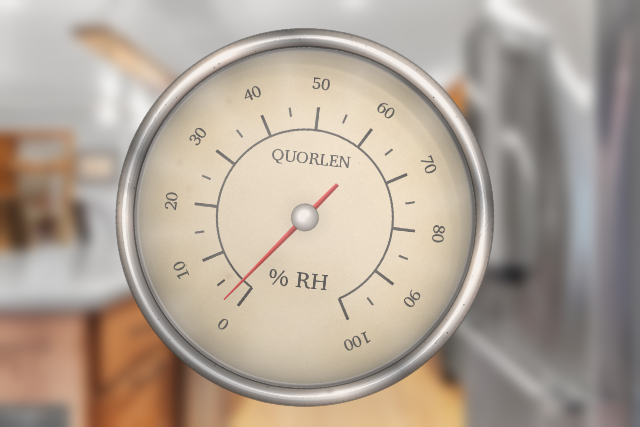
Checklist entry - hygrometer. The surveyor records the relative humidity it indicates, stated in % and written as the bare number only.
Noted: 2.5
